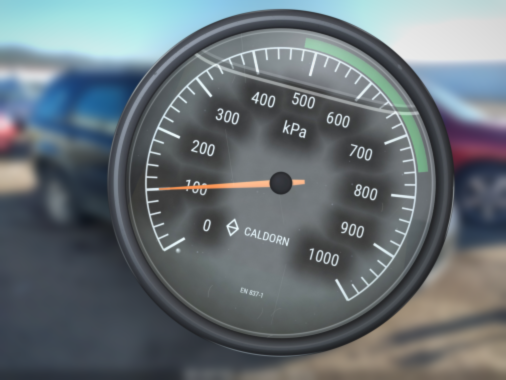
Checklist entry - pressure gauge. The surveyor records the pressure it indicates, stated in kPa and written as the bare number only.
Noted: 100
